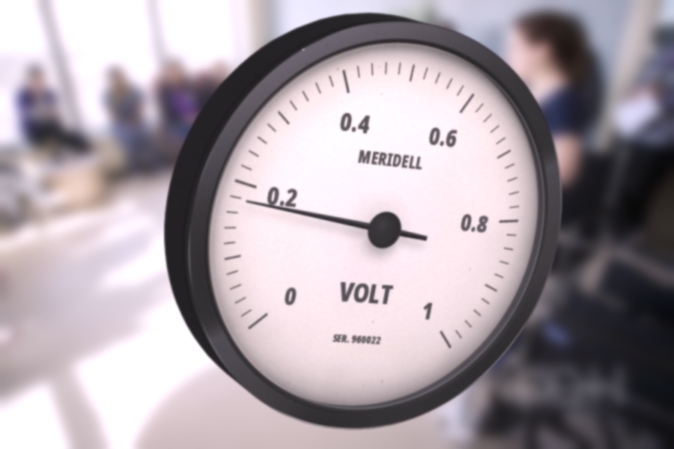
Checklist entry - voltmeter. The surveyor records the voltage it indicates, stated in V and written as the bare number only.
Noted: 0.18
